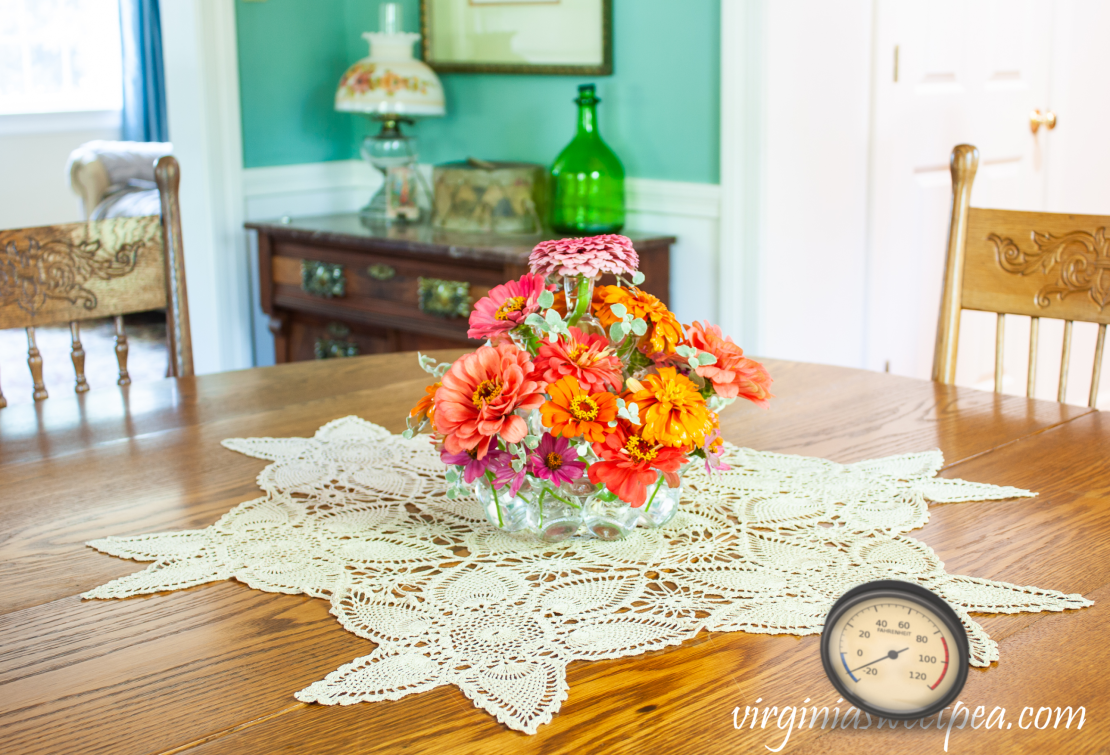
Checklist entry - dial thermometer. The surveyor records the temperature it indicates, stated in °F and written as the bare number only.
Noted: -12
